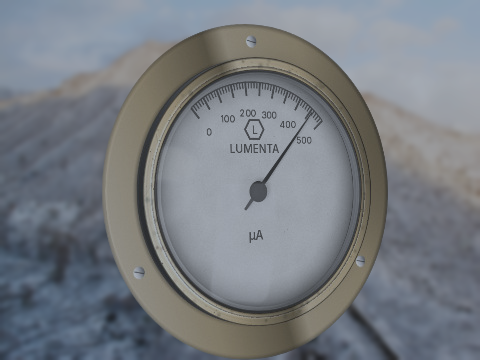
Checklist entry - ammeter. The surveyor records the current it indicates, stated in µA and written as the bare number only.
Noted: 450
